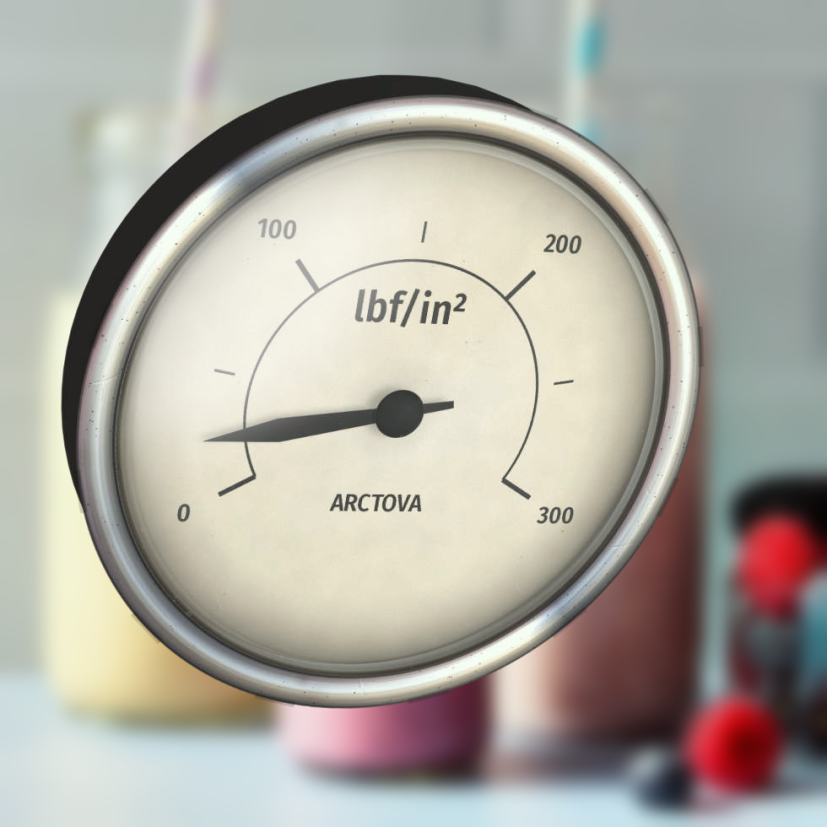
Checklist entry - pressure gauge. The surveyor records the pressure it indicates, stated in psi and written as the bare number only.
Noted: 25
